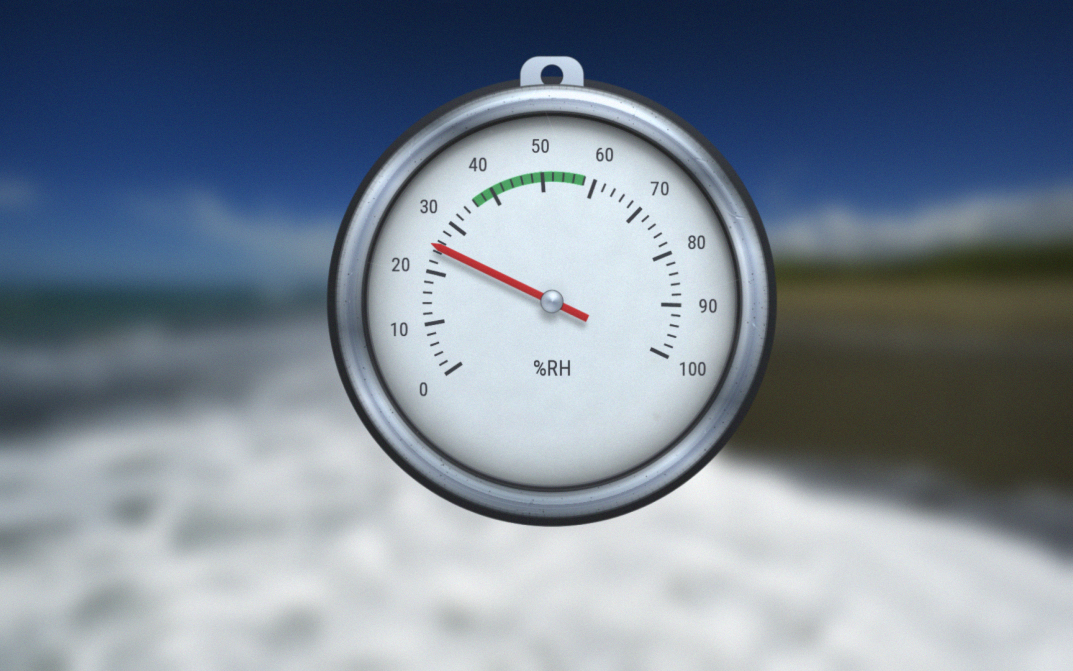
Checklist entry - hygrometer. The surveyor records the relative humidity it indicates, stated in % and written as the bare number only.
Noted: 25
